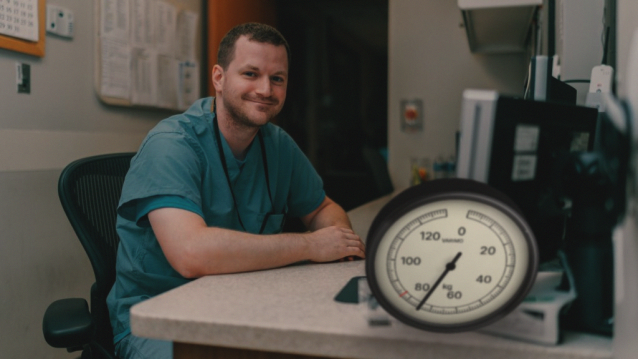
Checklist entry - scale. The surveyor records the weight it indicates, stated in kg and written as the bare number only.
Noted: 75
